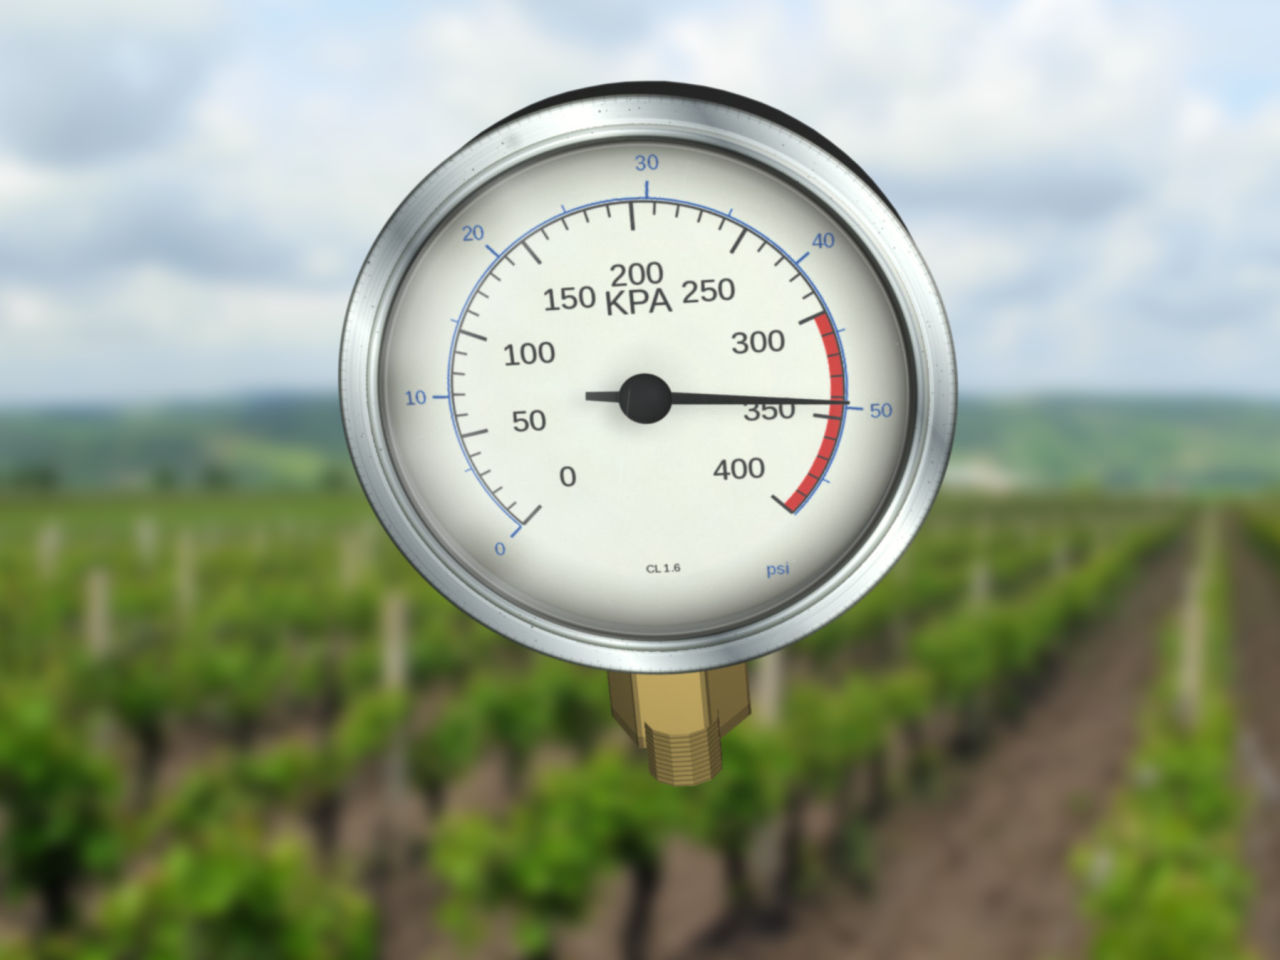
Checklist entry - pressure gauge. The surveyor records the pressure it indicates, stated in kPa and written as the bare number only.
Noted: 340
